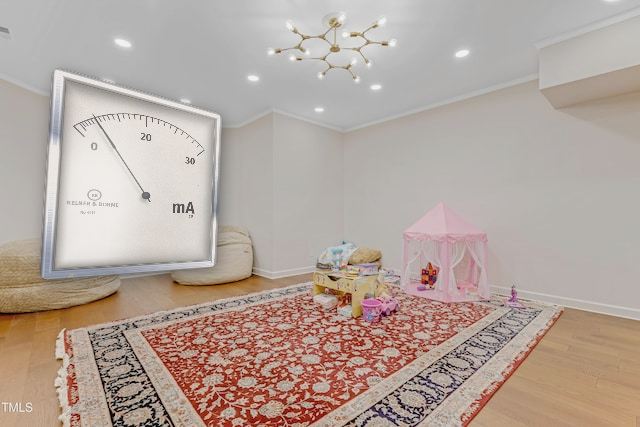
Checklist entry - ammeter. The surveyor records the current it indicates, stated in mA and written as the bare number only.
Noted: 10
